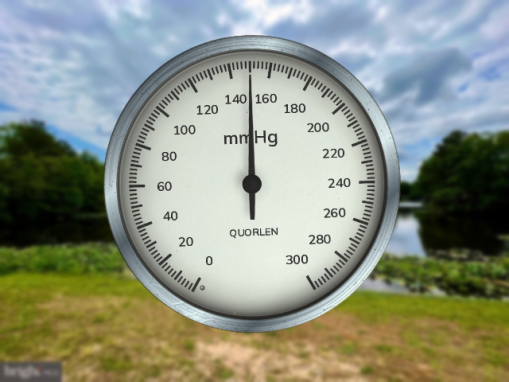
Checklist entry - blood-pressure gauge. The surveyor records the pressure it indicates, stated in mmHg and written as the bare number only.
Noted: 150
